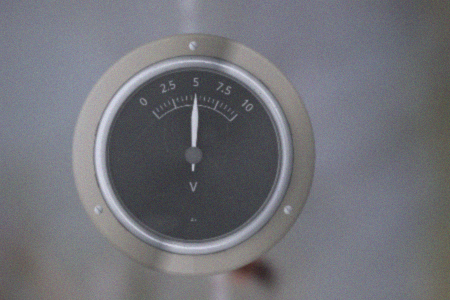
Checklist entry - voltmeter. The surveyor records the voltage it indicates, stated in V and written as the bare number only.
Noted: 5
